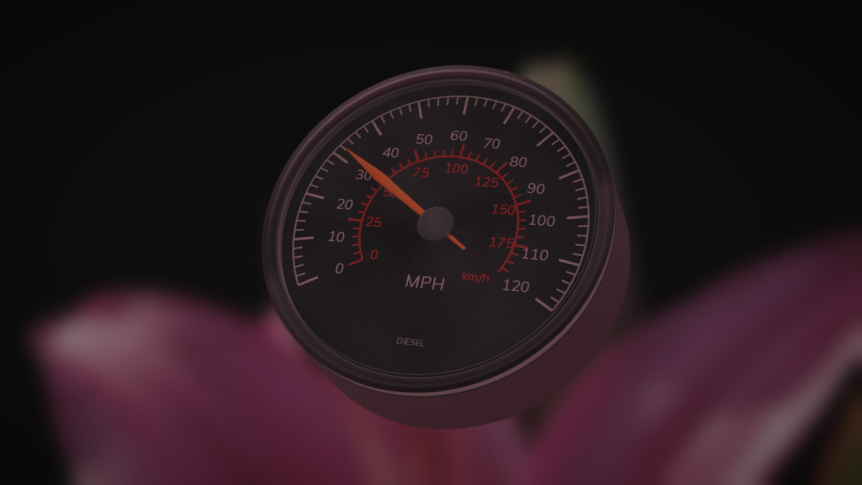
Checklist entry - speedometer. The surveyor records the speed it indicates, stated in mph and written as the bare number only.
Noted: 32
